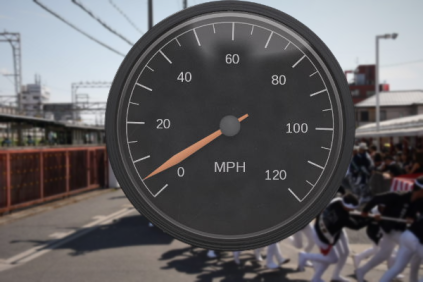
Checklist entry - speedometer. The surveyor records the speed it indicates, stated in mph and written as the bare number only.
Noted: 5
